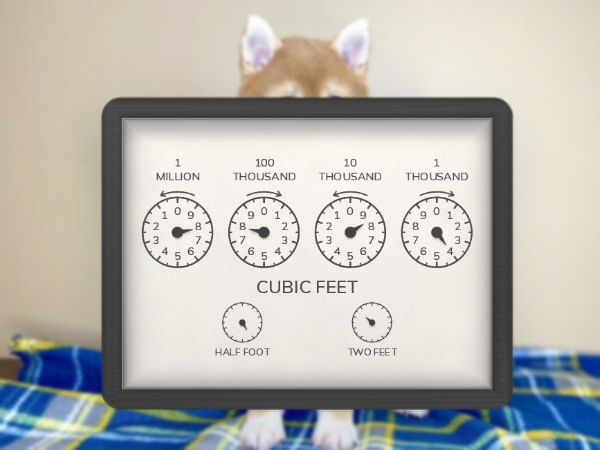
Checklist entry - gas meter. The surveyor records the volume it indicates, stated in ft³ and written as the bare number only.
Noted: 778400
